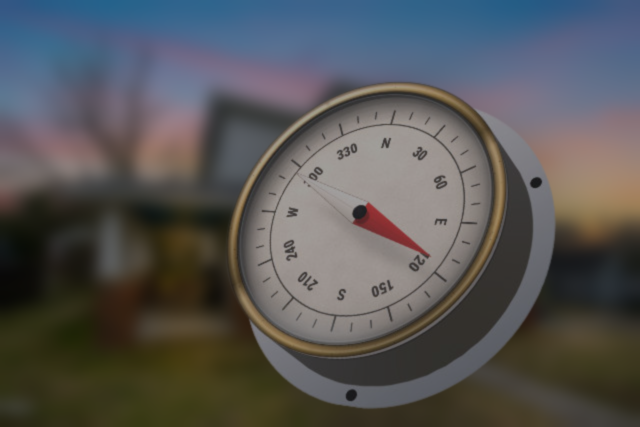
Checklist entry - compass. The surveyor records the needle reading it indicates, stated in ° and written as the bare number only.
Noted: 115
